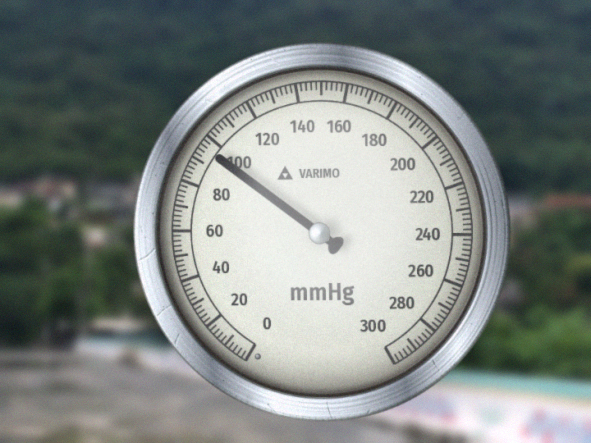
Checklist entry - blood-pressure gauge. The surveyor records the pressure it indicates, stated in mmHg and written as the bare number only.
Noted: 96
